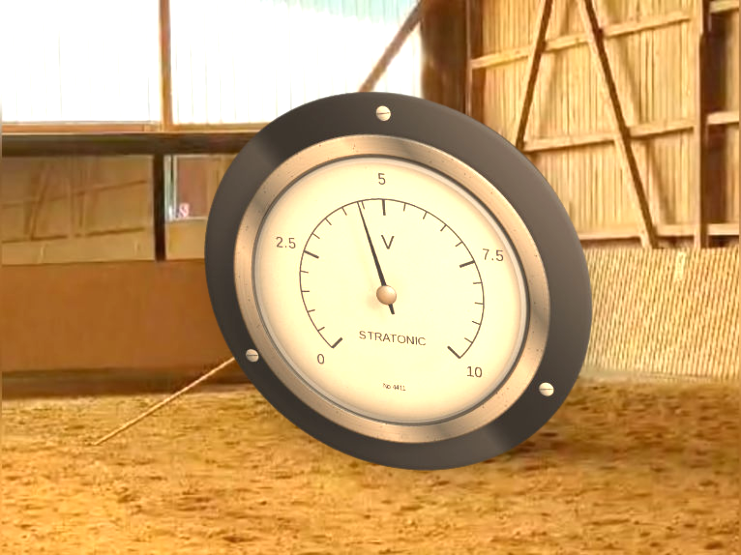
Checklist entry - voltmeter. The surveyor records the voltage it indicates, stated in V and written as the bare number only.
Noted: 4.5
